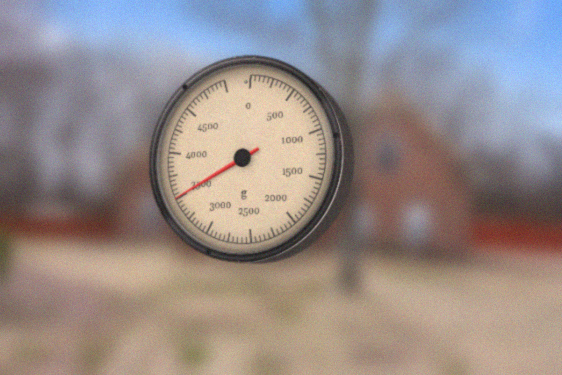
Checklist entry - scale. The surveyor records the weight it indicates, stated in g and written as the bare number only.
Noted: 3500
